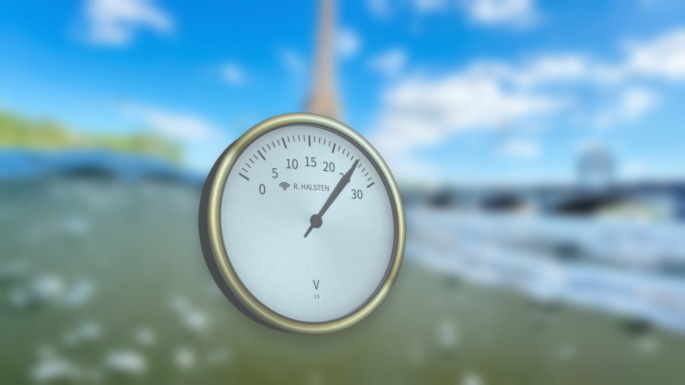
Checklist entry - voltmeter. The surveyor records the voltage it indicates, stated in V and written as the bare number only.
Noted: 25
